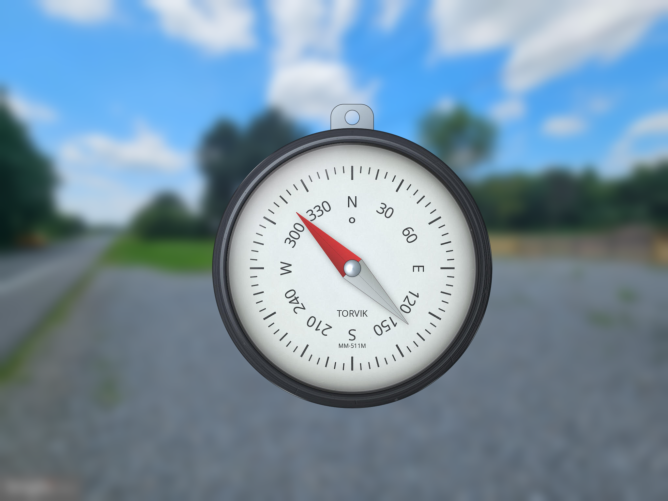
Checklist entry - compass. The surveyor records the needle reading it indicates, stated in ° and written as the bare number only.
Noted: 315
